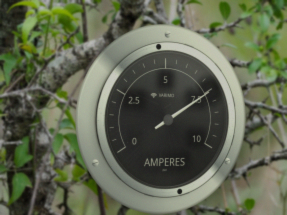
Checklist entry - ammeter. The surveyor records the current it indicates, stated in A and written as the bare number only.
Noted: 7.5
